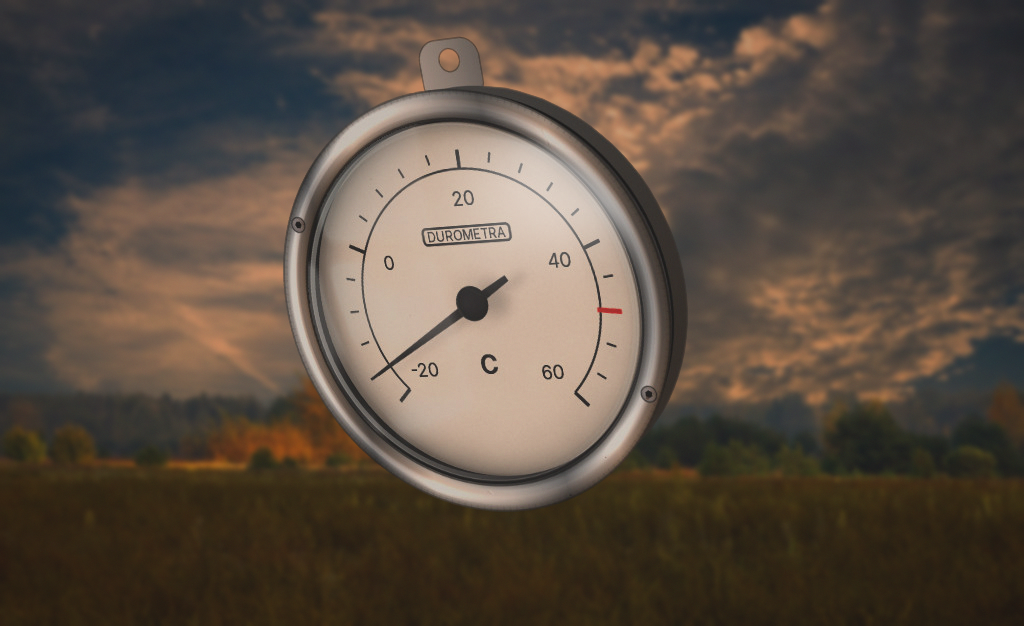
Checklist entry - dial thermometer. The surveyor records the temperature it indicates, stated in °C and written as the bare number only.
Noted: -16
